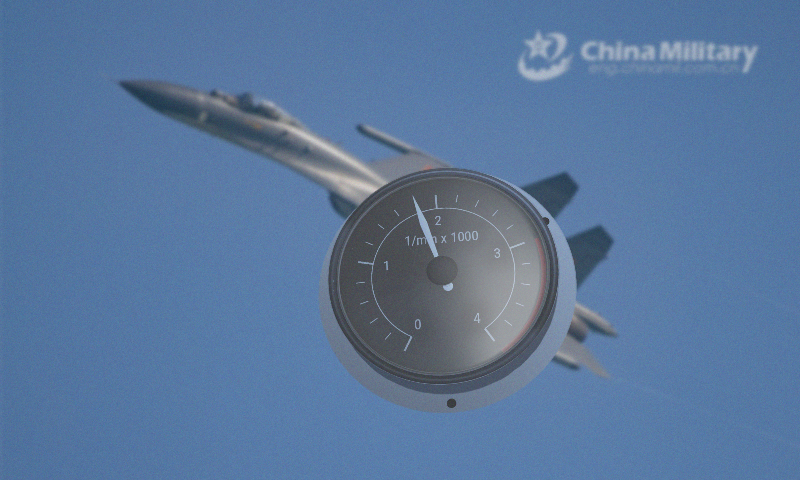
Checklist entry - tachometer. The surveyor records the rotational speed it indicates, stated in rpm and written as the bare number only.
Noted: 1800
